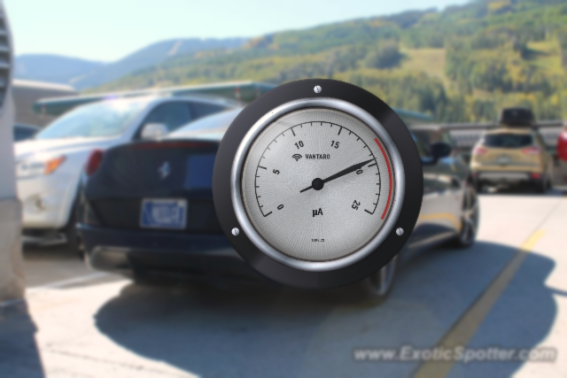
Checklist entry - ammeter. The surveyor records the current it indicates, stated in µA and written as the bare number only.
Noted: 19.5
